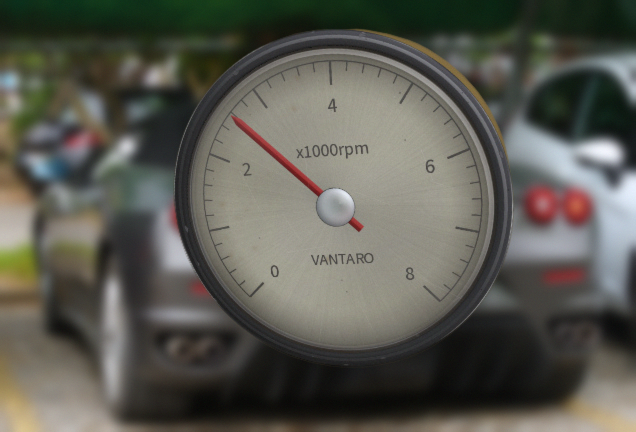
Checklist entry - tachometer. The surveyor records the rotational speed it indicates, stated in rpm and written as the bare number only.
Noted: 2600
